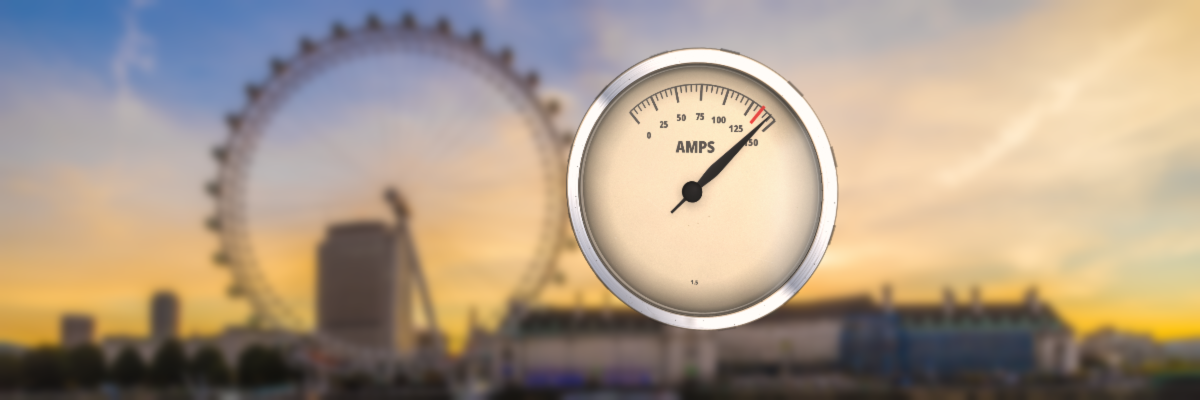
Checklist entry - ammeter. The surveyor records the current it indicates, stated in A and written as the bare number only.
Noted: 145
